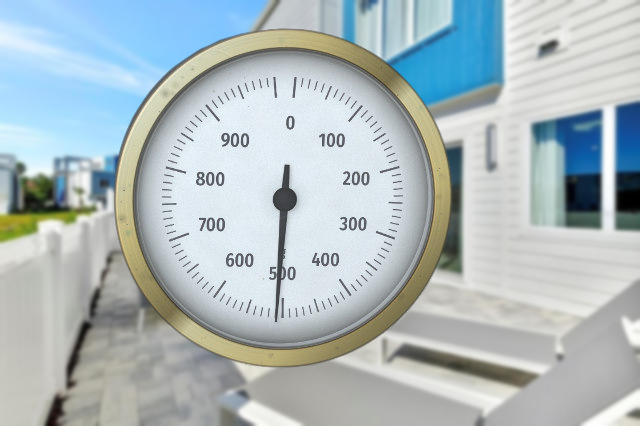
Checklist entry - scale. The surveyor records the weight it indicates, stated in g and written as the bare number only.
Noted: 510
